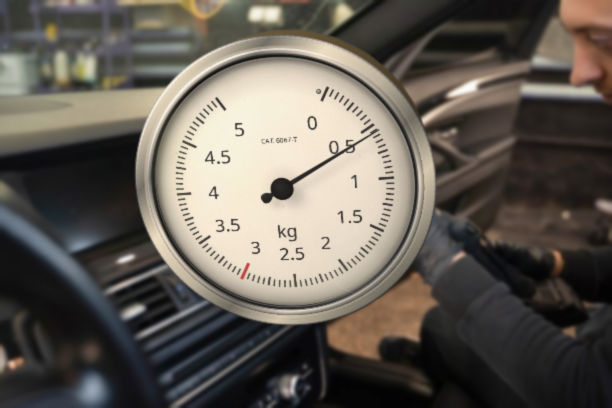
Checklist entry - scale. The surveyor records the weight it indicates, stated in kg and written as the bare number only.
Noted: 0.55
